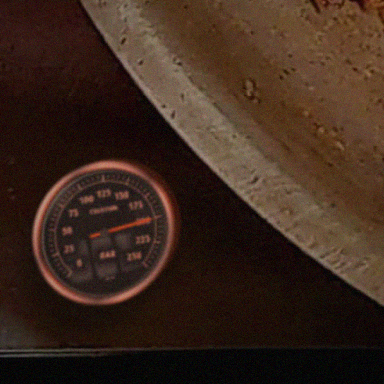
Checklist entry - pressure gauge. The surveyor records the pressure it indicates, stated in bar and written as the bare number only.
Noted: 200
